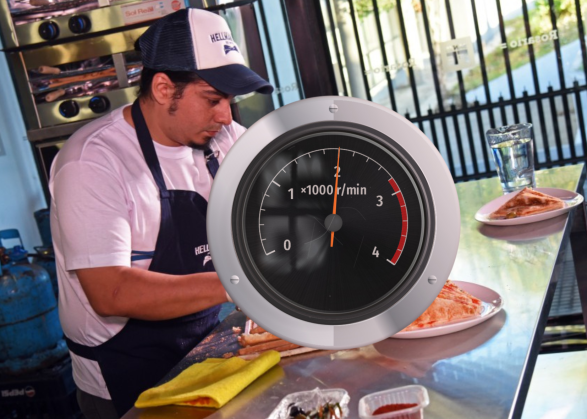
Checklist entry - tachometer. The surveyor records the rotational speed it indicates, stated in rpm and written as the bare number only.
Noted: 2000
